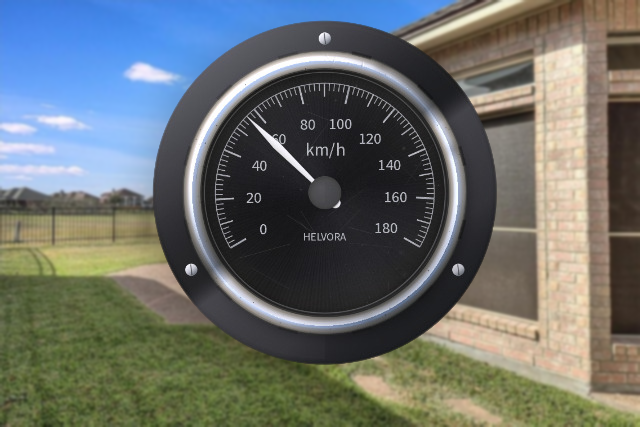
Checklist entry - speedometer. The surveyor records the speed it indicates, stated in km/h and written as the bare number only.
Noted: 56
